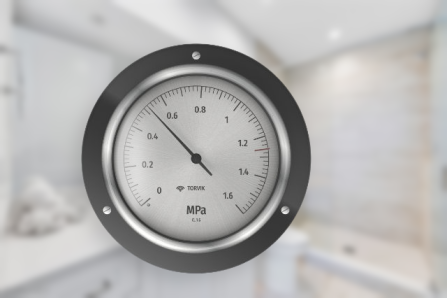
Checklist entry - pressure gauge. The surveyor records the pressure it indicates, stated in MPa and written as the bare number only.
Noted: 0.52
